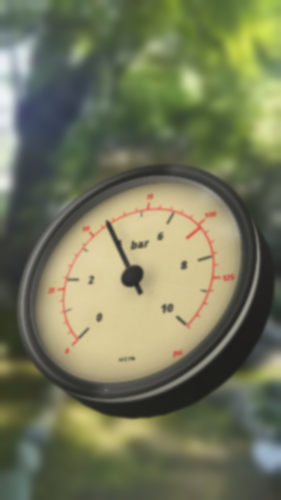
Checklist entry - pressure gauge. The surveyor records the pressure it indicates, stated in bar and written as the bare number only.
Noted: 4
